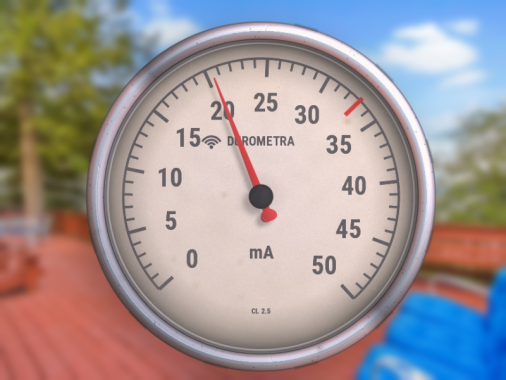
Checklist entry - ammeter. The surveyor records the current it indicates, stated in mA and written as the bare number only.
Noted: 20.5
